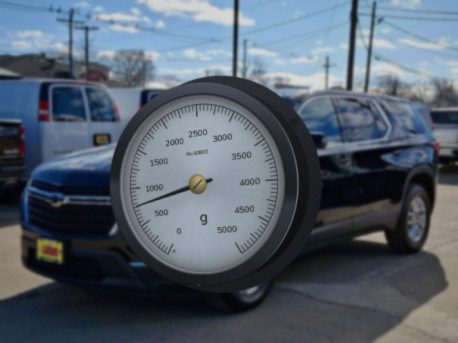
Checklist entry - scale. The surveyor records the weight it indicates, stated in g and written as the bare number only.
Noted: 750
